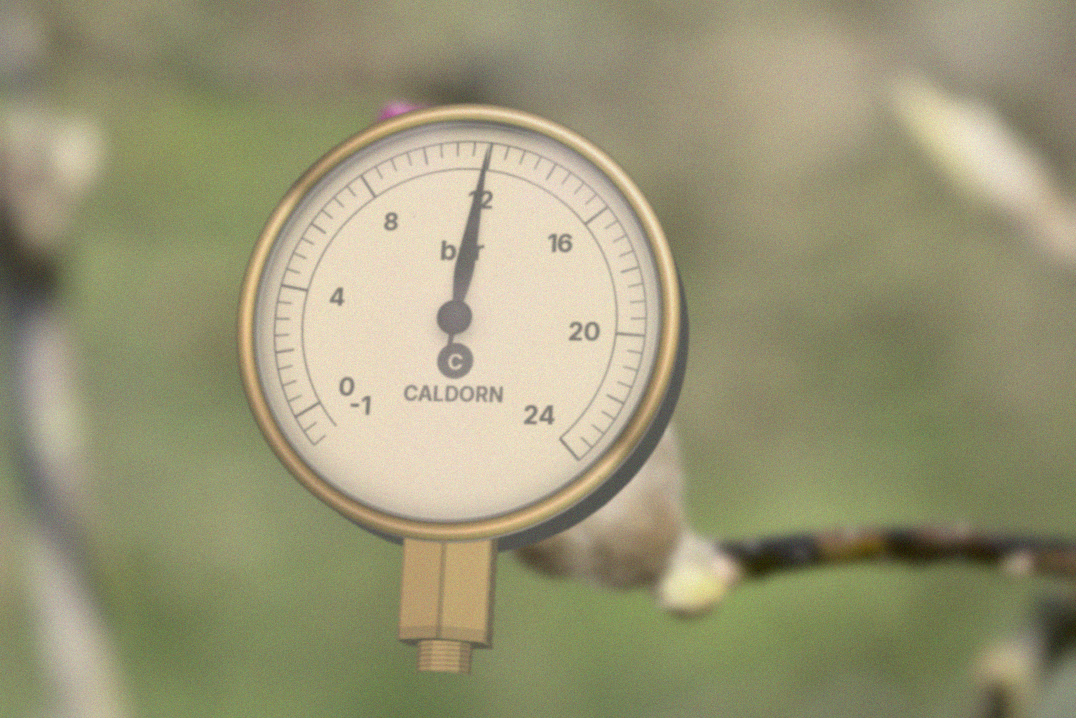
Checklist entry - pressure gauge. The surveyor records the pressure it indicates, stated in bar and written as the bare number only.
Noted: 12
